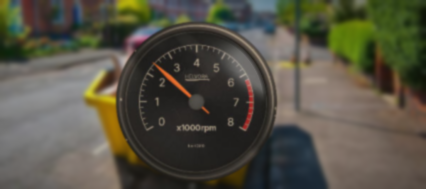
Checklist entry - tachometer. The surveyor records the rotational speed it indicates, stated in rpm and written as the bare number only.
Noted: 2400
